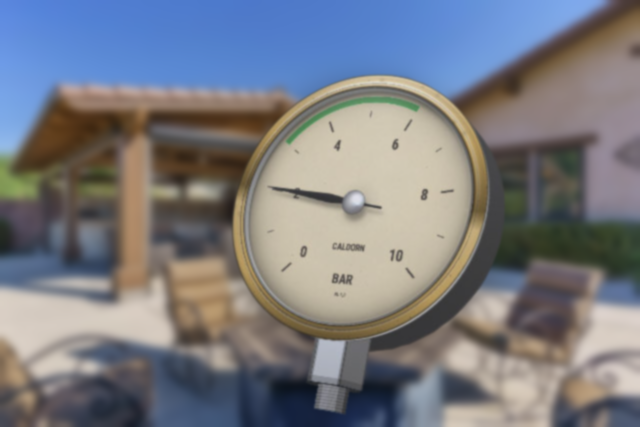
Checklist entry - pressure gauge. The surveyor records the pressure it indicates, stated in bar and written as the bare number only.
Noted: 2
